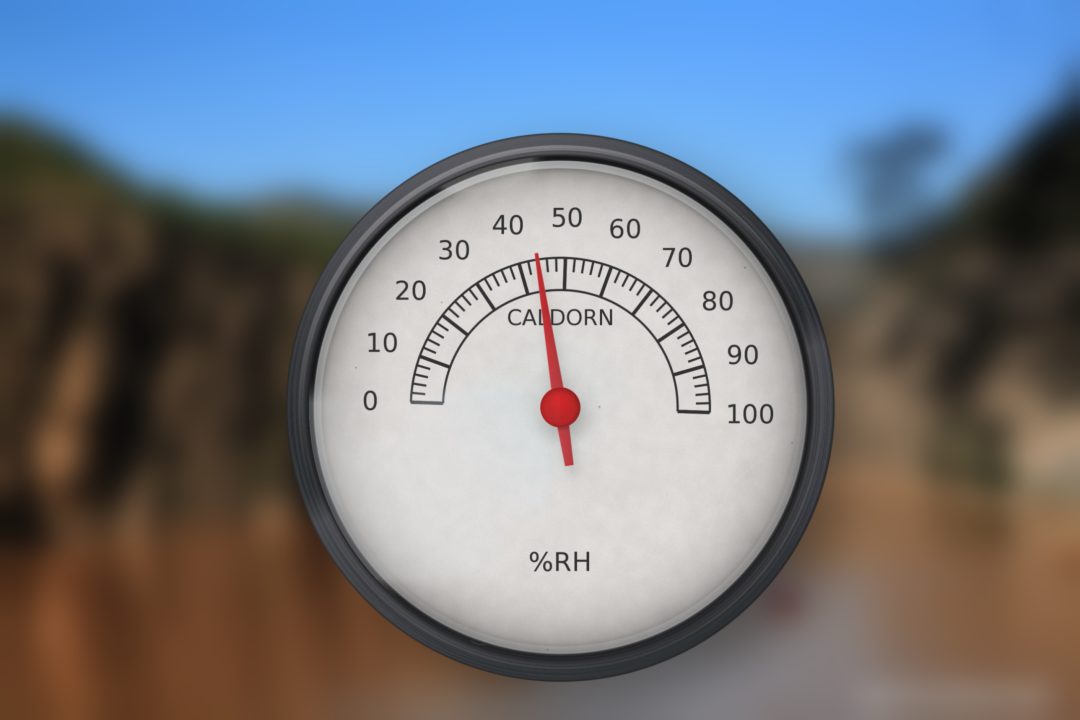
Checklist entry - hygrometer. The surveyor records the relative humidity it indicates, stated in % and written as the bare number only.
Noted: 44
